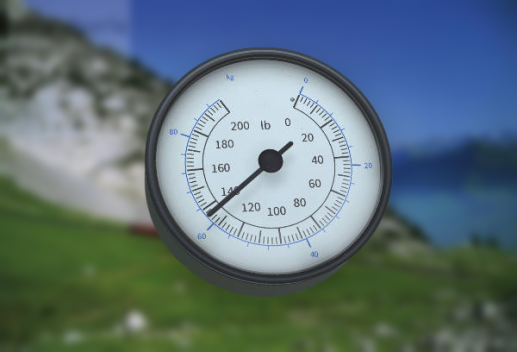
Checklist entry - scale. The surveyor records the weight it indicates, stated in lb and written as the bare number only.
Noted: 136
